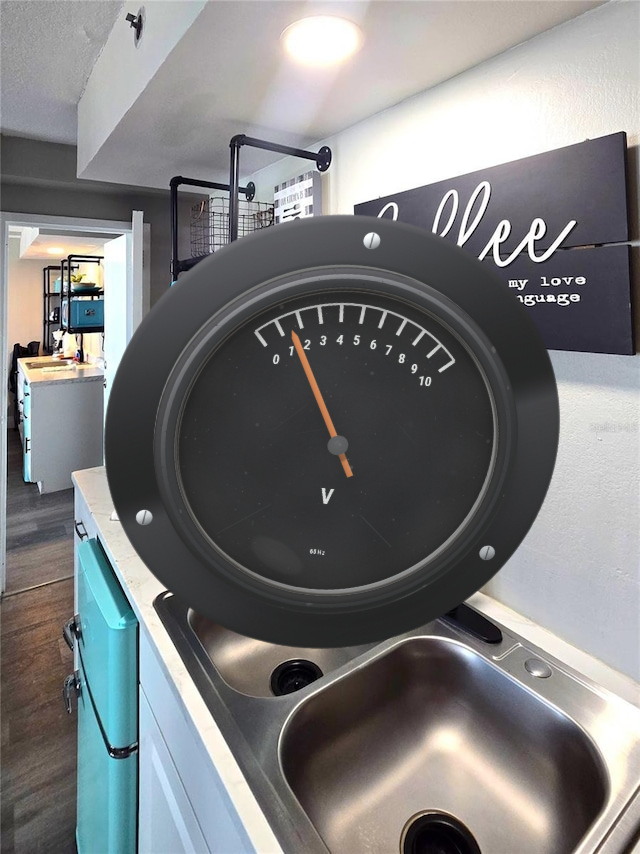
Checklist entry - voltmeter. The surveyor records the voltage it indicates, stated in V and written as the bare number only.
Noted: 1.5
